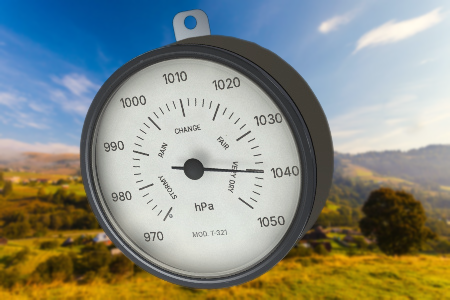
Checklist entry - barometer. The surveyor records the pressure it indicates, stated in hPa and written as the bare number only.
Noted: 1040
